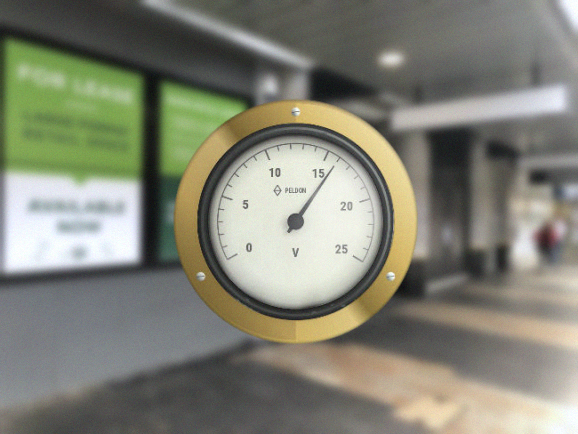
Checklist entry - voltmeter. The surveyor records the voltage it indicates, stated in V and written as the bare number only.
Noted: 16
